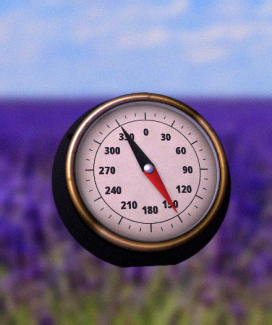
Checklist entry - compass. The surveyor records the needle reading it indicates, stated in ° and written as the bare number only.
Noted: 150
